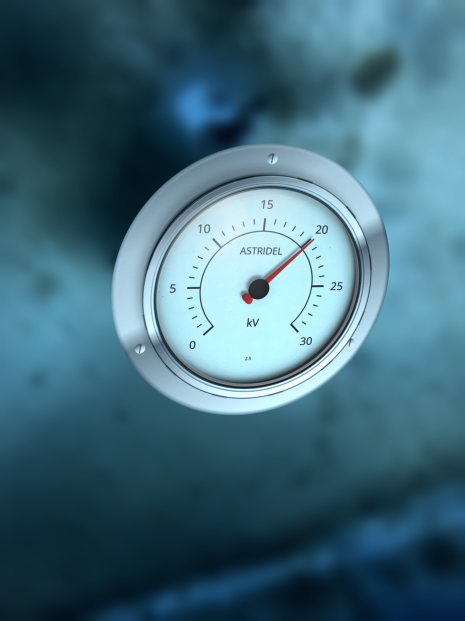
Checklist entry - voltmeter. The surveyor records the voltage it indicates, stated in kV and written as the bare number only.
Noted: 20
